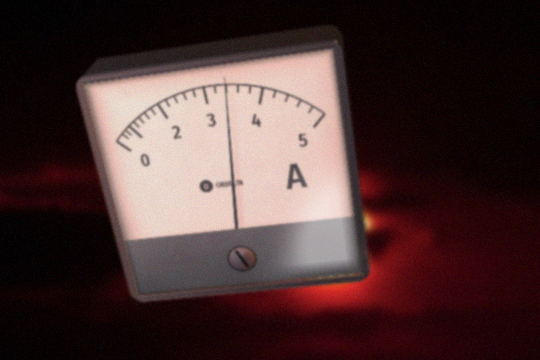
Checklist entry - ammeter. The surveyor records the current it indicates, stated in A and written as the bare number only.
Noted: 3.4
